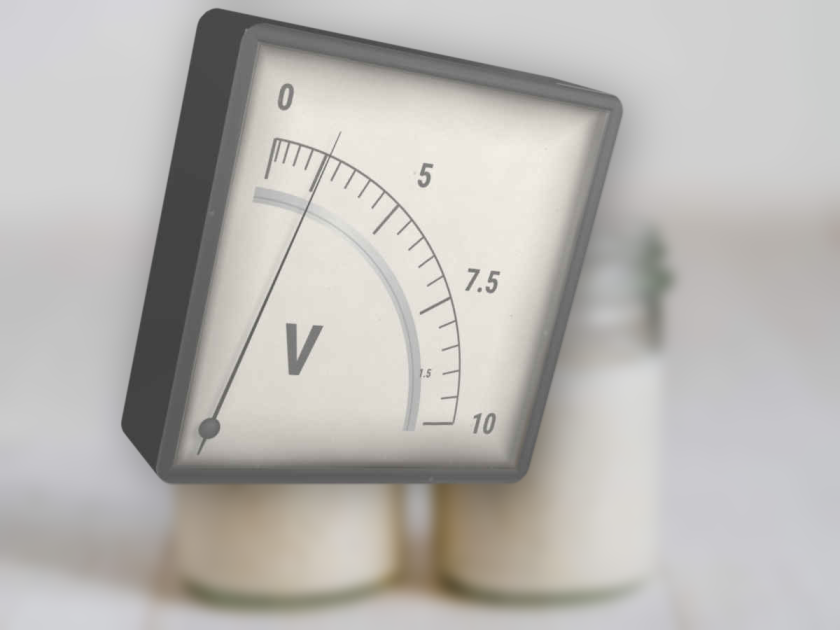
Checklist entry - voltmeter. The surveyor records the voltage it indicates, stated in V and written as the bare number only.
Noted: 2.5
